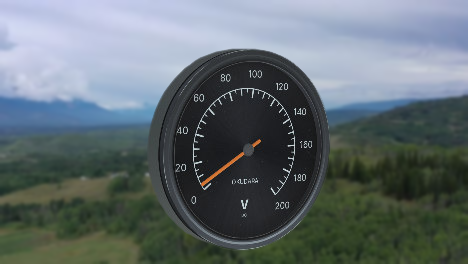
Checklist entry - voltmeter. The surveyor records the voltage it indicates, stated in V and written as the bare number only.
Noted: 5
